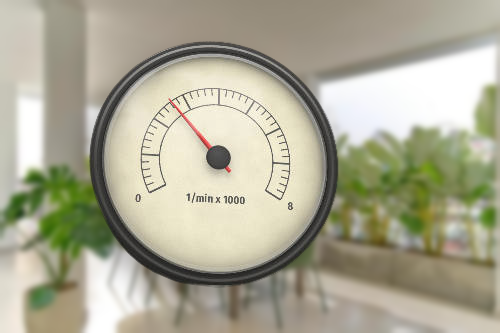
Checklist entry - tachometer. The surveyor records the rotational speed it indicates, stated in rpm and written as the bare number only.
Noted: 2600
